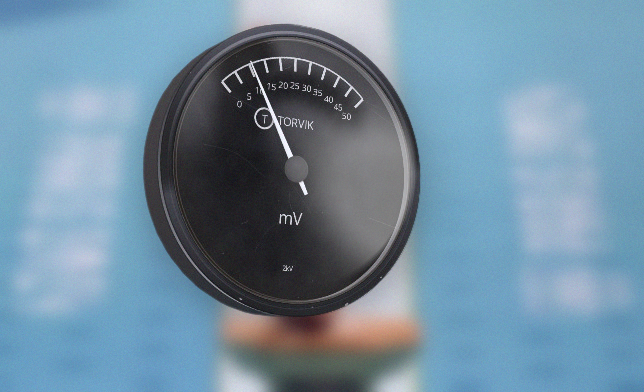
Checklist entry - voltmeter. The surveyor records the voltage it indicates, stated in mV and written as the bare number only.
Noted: 10
